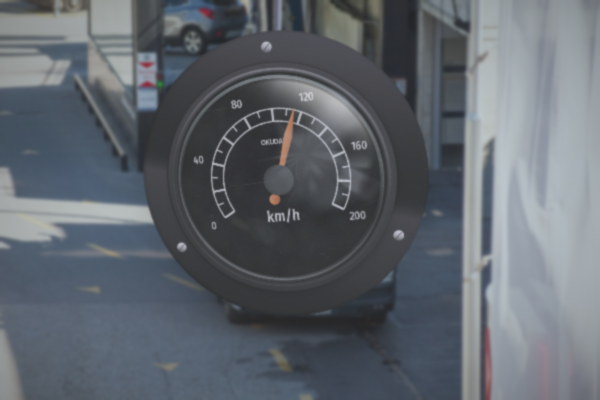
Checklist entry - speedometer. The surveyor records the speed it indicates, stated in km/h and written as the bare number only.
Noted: 115
